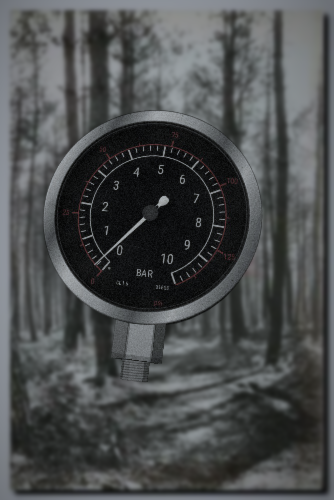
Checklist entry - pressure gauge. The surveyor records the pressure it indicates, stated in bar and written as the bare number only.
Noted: 0.2
